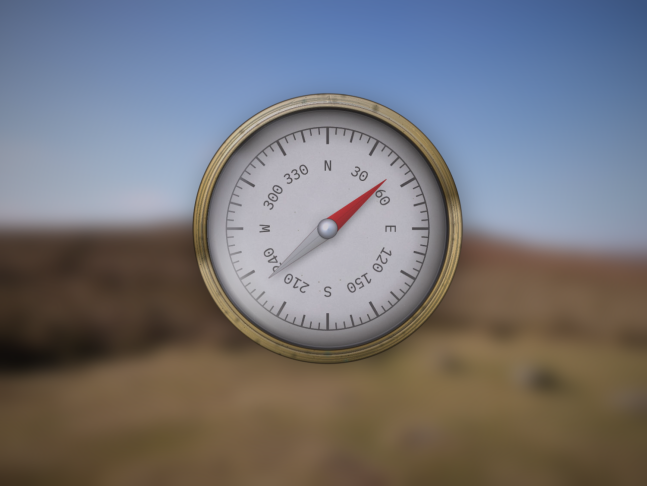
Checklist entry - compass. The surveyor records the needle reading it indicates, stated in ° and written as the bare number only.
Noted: 50
